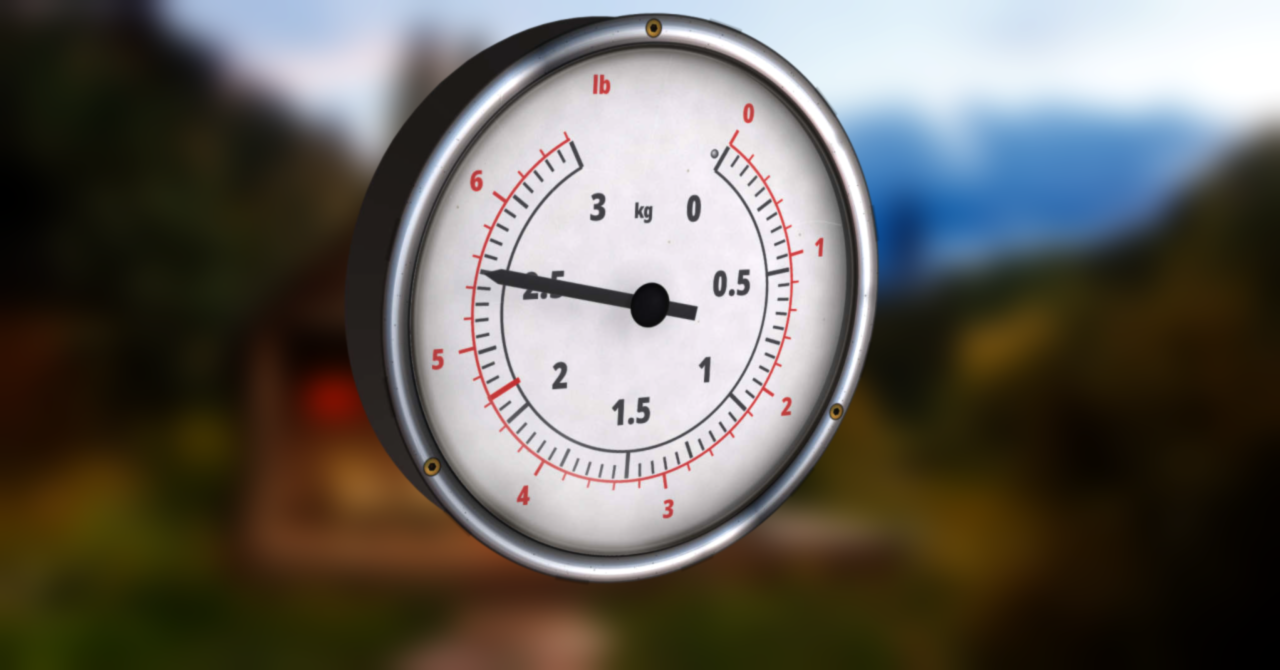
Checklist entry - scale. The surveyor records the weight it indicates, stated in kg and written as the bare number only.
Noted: 2.5
